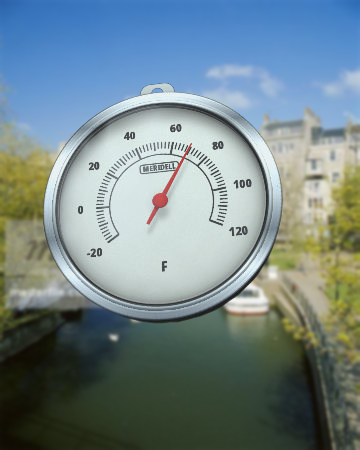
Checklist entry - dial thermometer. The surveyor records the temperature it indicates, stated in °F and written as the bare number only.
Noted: 70
